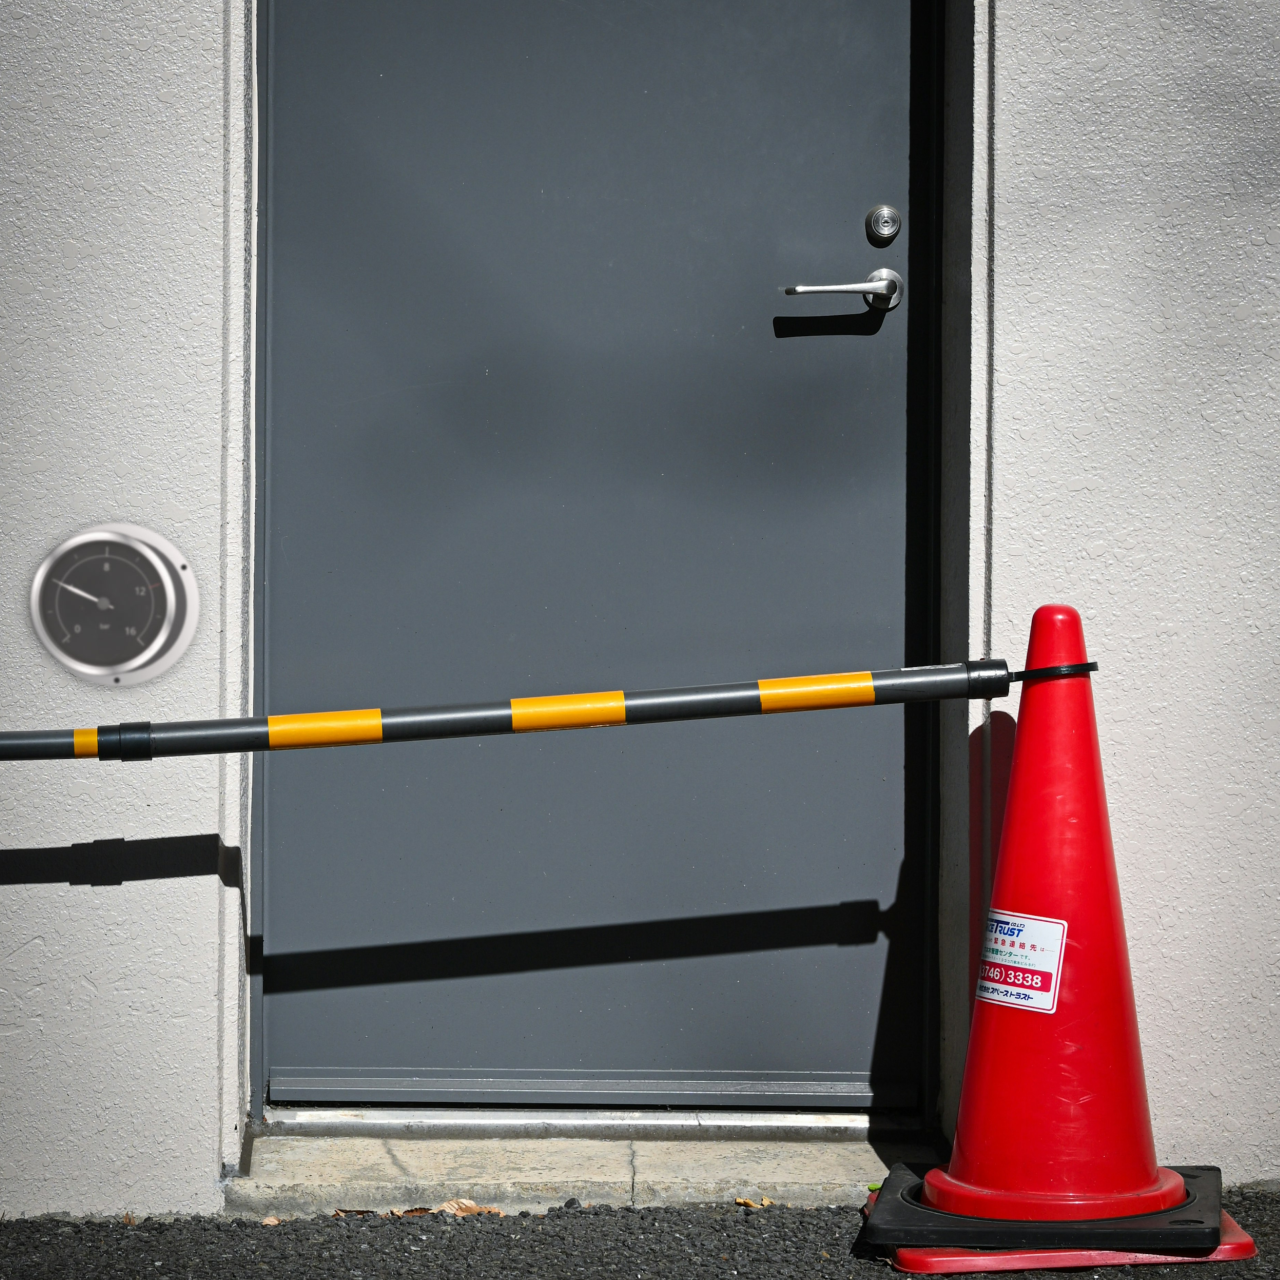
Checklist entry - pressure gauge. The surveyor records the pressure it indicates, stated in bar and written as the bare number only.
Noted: 4
